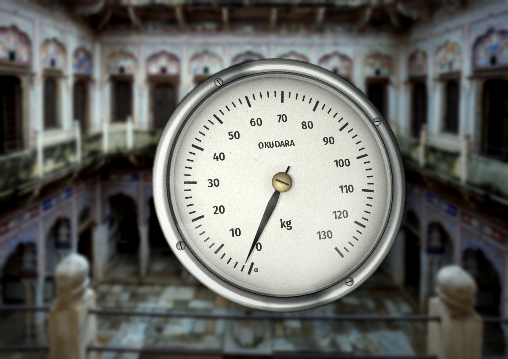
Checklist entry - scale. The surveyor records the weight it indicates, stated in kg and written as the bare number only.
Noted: 2
